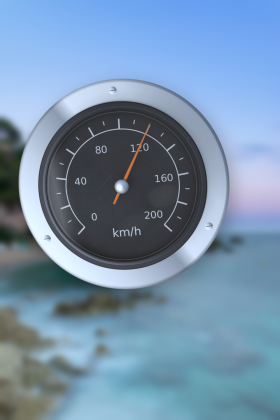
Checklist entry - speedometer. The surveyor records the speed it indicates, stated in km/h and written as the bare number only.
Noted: 120
